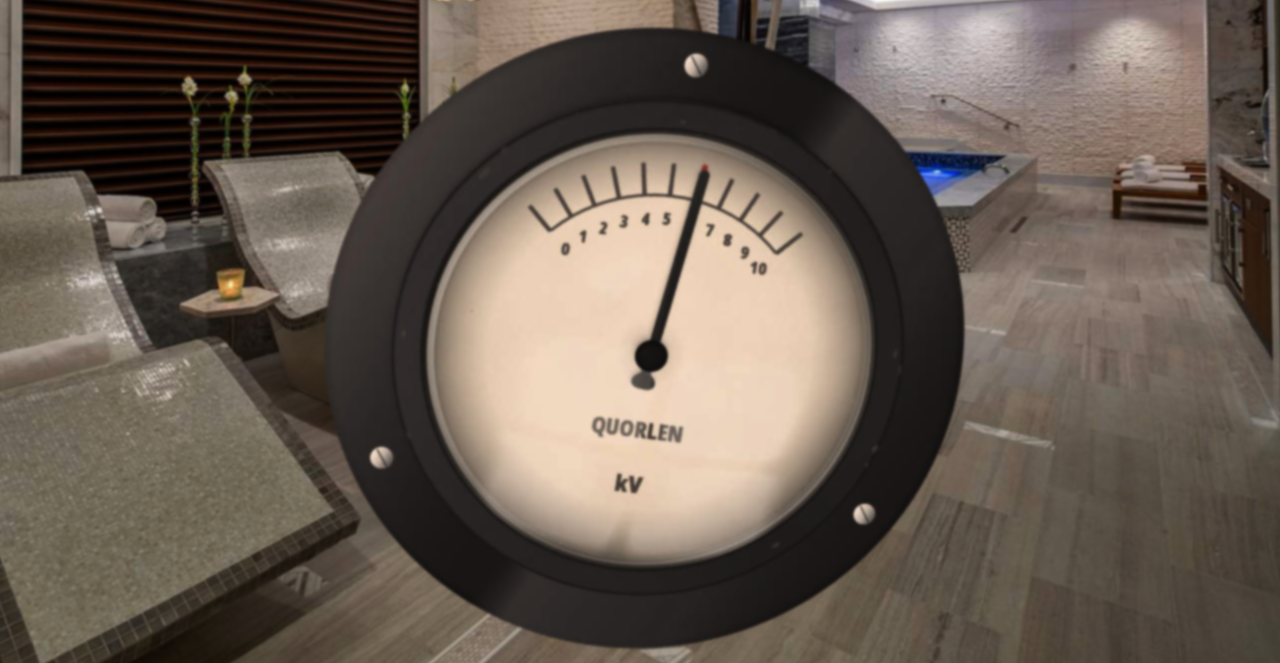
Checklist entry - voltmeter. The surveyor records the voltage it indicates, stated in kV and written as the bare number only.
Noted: 6
